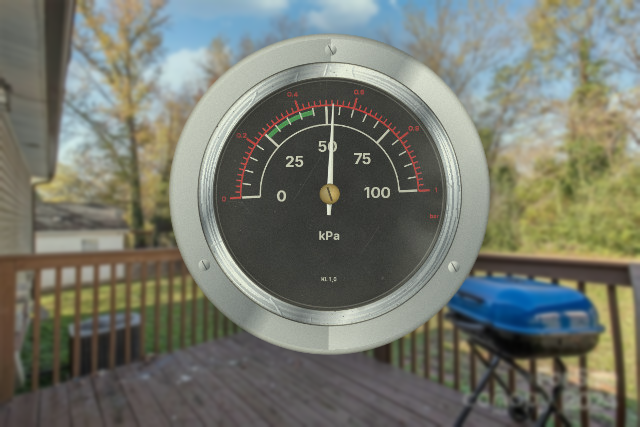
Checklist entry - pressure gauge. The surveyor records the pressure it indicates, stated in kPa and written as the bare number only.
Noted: 52.5
